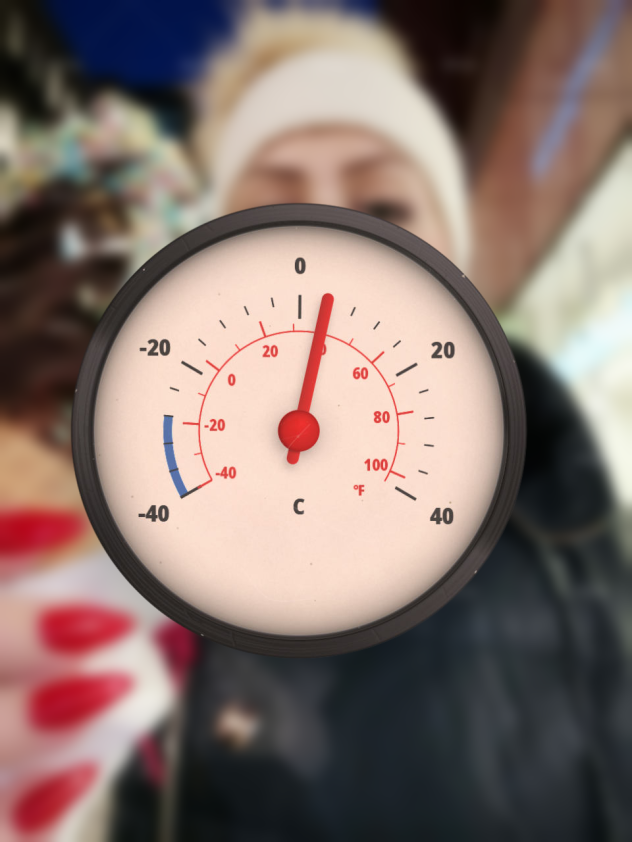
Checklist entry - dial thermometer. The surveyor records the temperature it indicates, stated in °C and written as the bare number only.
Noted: 4
